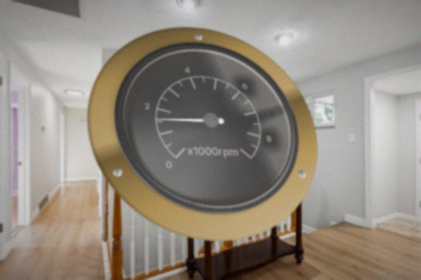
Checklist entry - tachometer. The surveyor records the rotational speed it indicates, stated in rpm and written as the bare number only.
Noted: 1500
